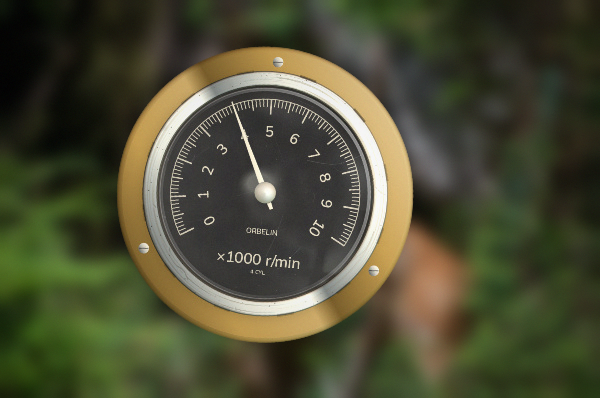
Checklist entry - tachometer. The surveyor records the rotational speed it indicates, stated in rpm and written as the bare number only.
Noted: 4000
